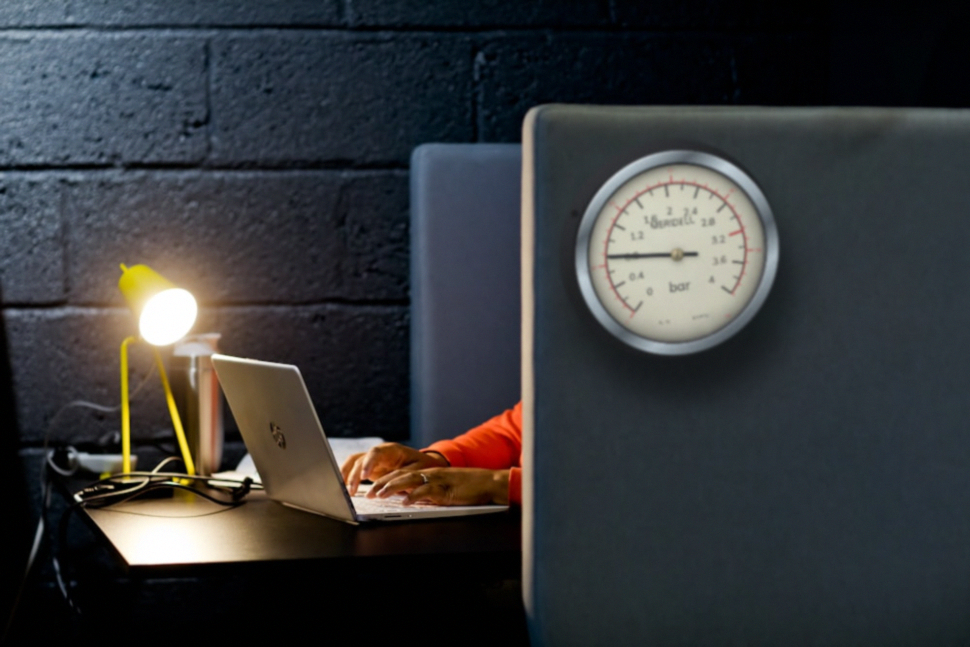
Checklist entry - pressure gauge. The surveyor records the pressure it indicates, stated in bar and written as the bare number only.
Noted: 0.8
